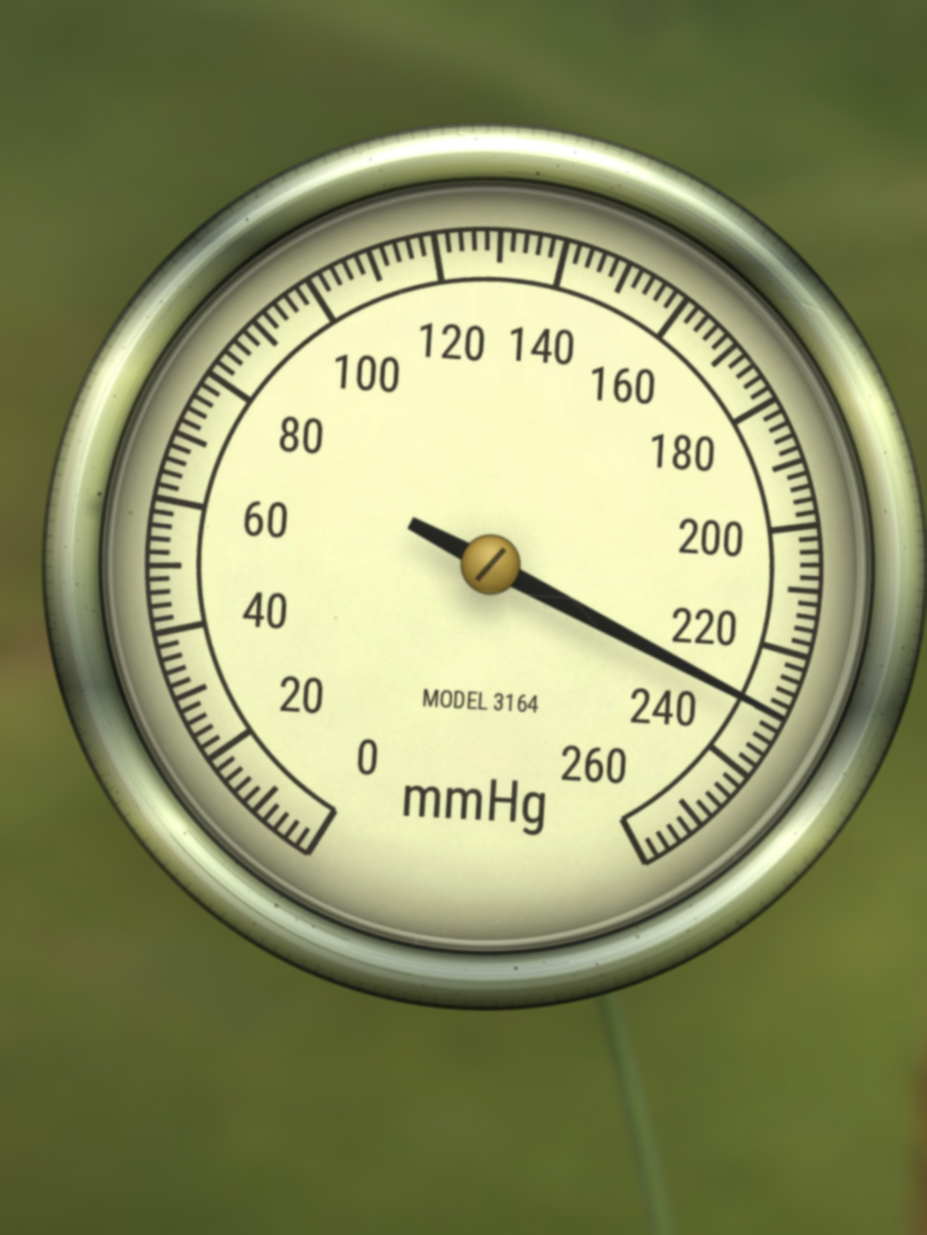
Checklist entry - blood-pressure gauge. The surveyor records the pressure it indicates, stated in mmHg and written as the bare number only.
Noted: 230
